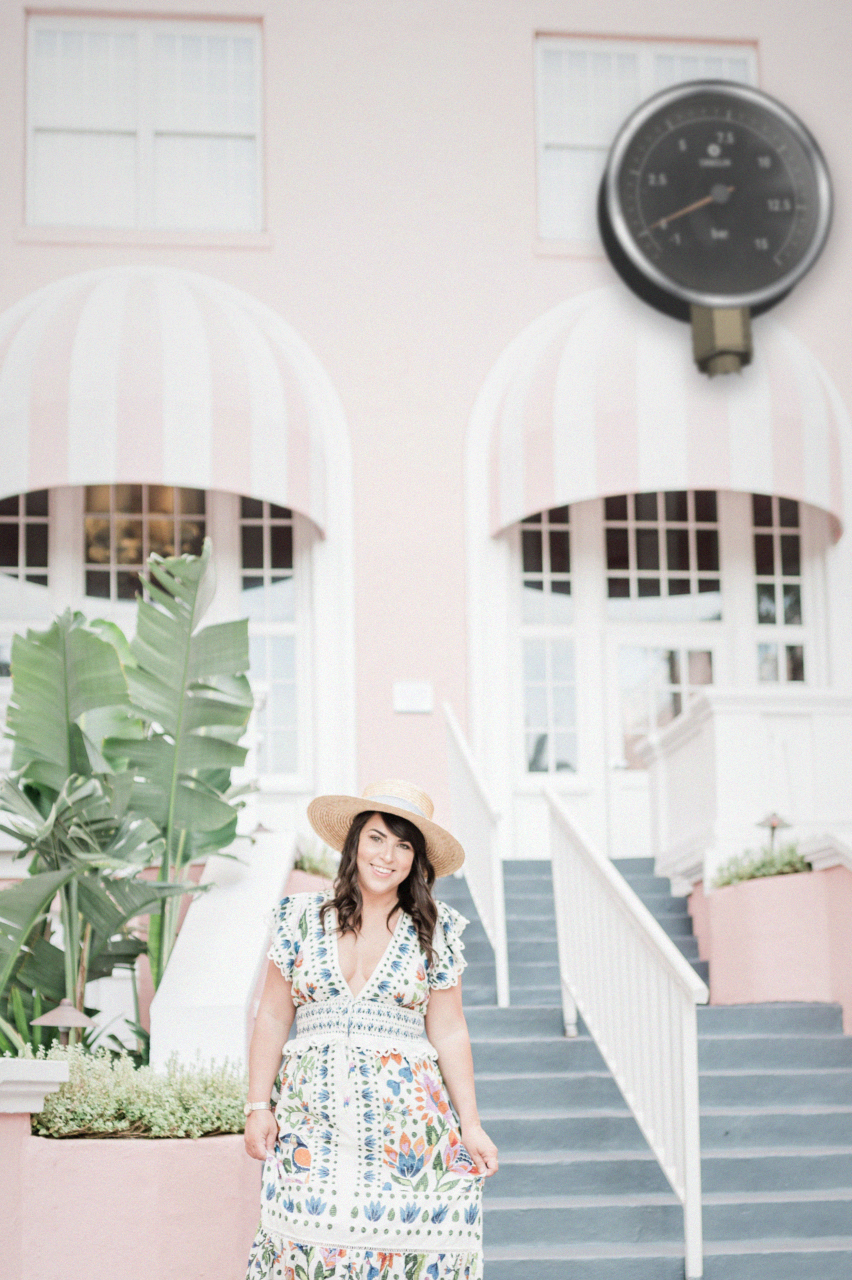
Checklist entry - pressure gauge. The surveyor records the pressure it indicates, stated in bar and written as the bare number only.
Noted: 0
